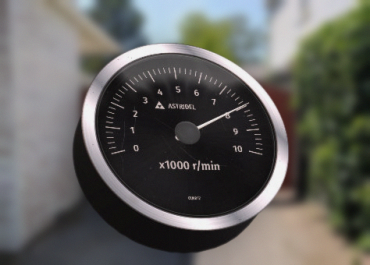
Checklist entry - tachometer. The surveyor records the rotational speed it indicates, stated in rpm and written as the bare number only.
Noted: 8000
